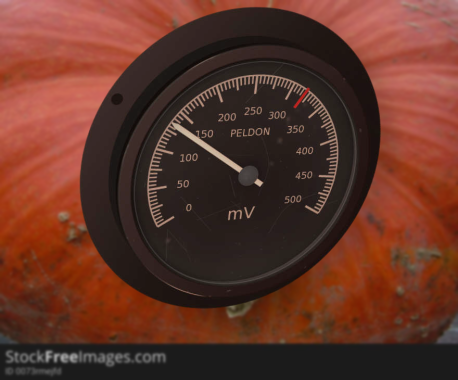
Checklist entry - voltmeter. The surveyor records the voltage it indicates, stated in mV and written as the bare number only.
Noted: 135
